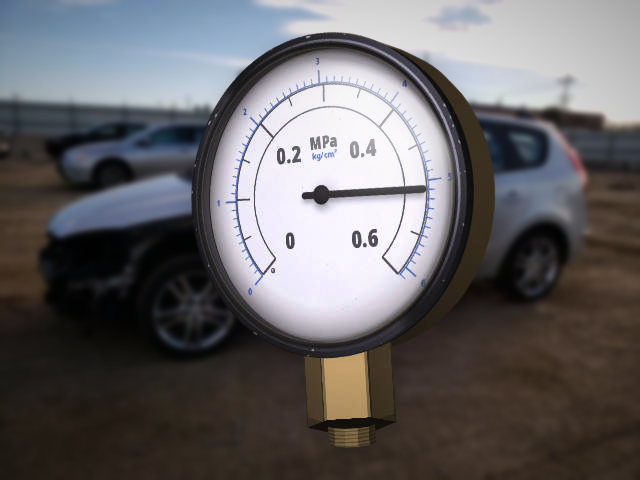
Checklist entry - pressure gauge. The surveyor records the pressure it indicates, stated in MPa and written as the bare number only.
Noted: 0.5
